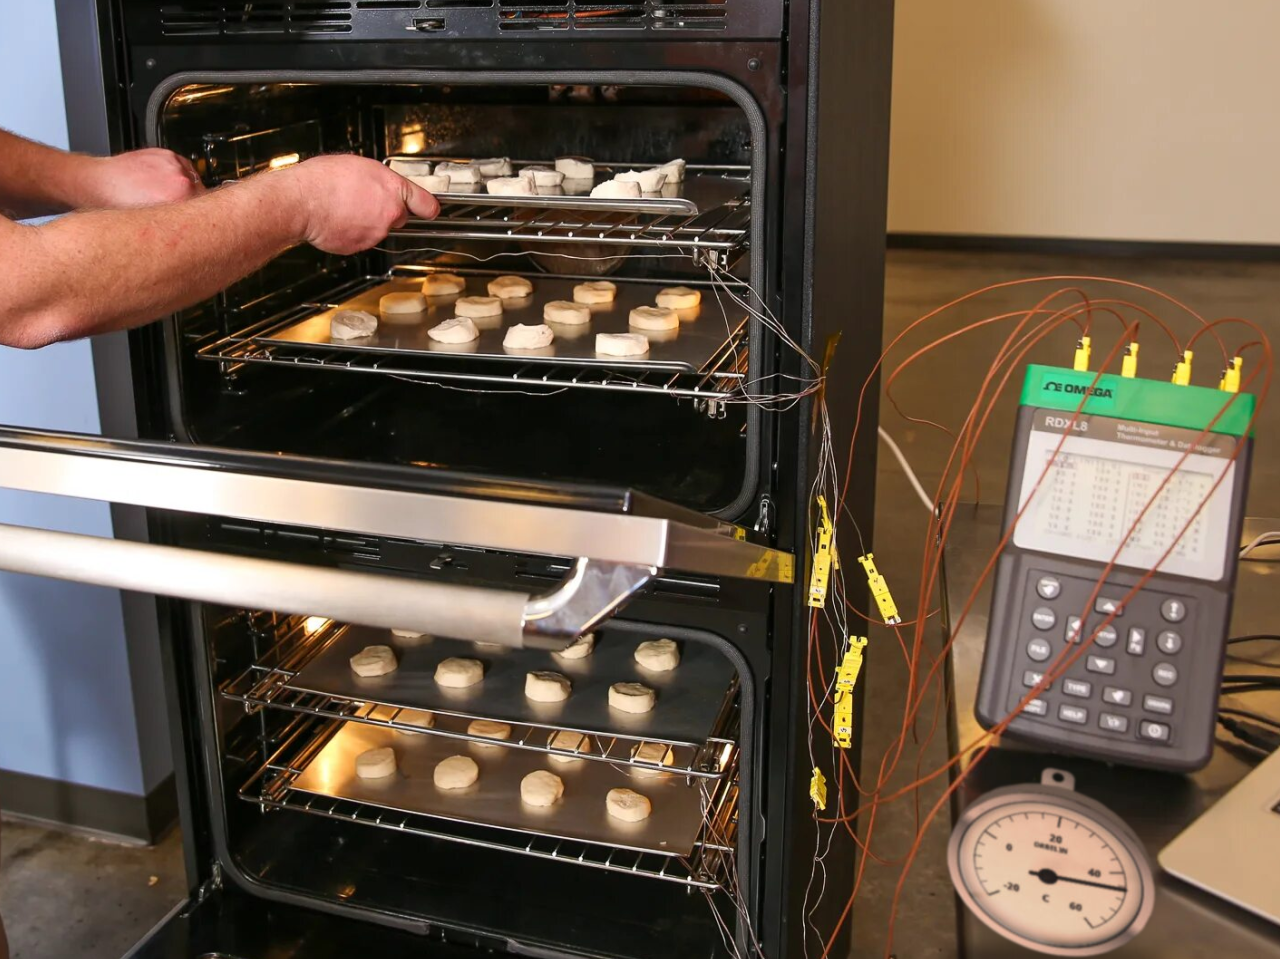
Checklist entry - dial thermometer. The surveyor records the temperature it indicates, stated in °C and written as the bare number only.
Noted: 44
